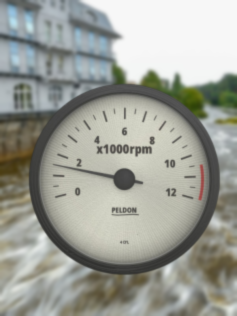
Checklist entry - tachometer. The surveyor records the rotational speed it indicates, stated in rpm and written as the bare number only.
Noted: 1500
